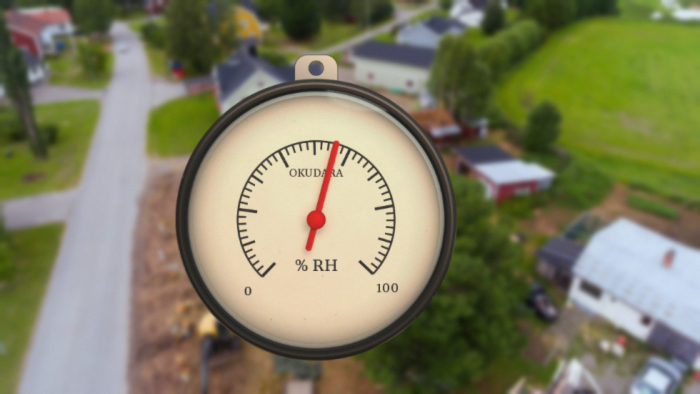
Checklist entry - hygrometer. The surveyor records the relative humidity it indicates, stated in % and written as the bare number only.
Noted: 56
